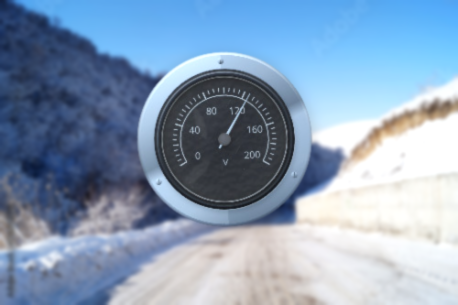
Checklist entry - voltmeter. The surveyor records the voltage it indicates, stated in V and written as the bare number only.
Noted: 125
